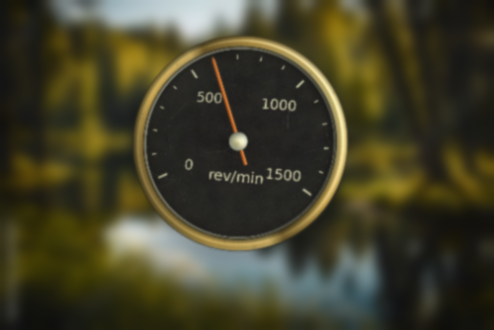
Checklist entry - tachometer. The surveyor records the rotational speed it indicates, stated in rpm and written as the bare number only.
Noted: 600
